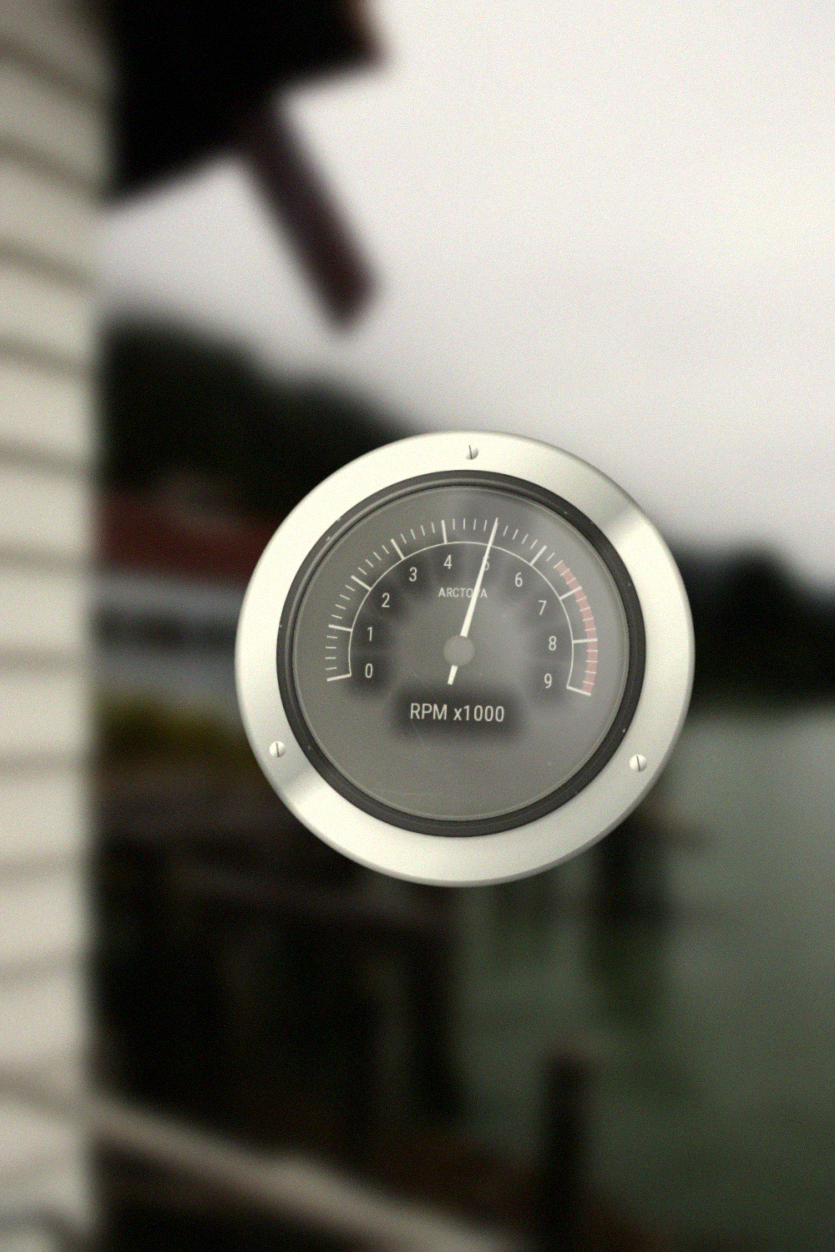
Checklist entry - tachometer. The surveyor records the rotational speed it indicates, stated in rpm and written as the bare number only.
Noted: 5000
